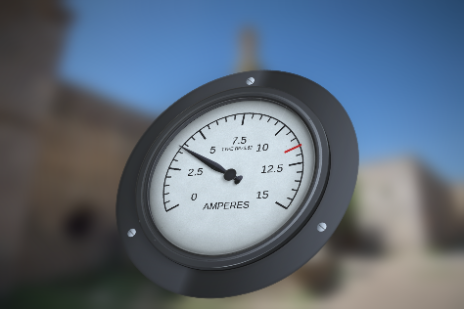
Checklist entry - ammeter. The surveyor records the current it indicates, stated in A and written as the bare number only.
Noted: 3.75
